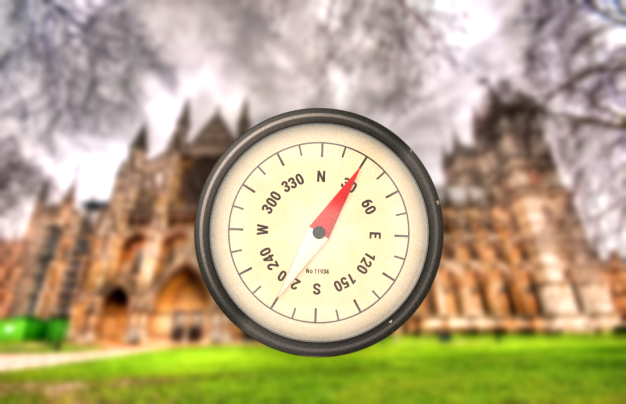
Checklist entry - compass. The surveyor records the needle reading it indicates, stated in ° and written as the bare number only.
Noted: 30
